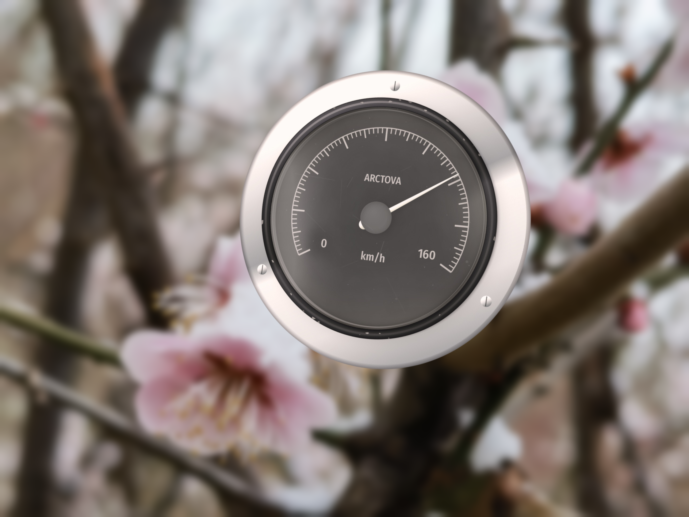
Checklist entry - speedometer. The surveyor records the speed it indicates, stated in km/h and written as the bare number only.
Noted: 118
